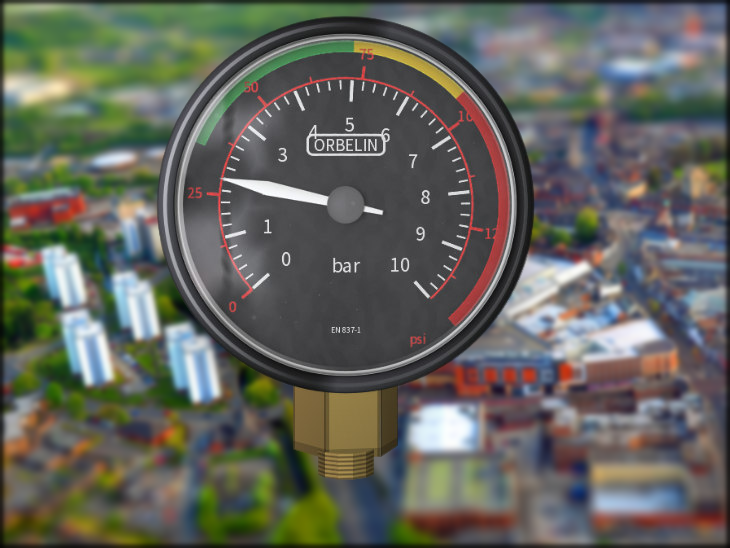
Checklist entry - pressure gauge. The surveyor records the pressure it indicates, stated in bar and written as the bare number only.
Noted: 2
